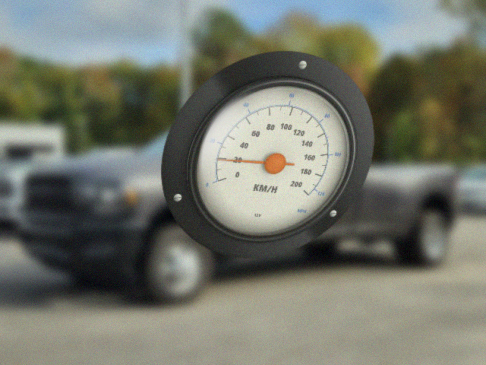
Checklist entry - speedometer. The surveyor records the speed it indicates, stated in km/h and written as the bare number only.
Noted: 20
